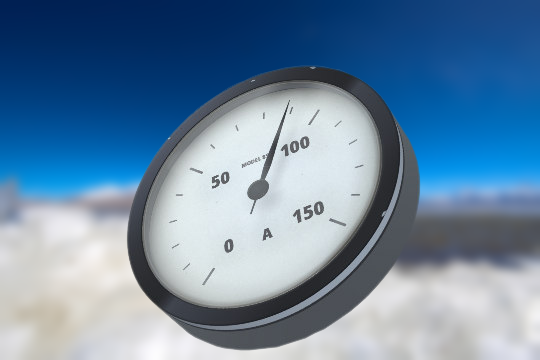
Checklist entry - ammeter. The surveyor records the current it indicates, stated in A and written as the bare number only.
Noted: 90
